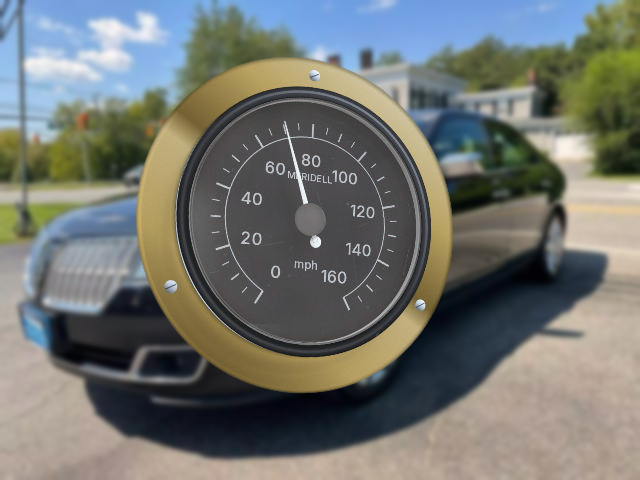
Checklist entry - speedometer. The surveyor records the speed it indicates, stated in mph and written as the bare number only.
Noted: 70
